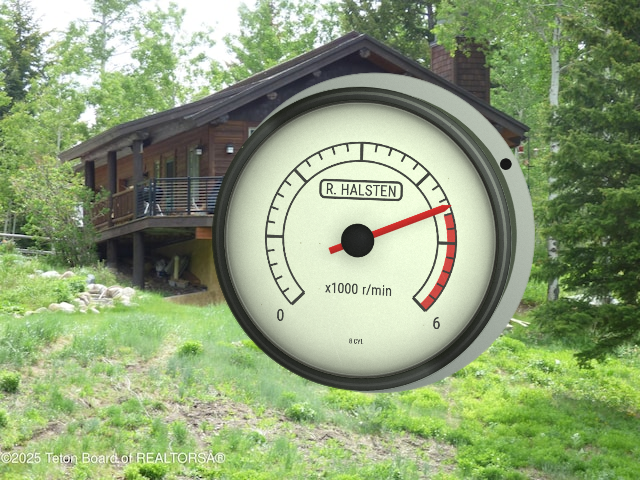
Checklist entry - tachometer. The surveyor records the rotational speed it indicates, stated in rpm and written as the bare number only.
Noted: 4500
